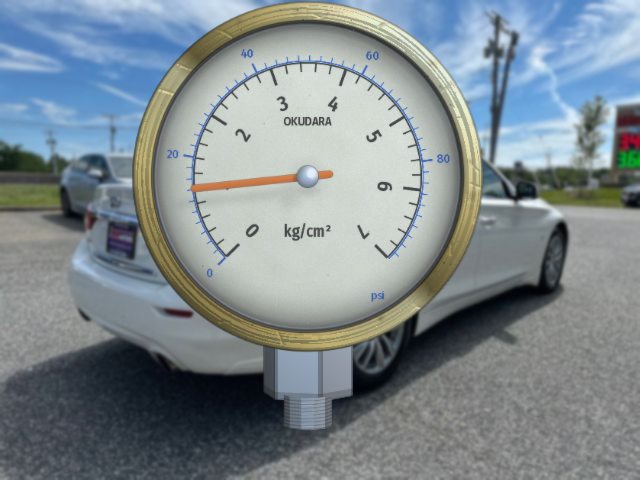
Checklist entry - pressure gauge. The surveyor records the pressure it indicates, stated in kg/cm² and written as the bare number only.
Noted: 1
